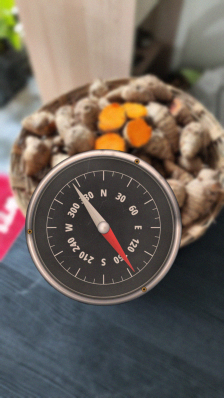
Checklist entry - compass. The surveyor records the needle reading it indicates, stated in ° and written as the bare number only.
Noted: 145
